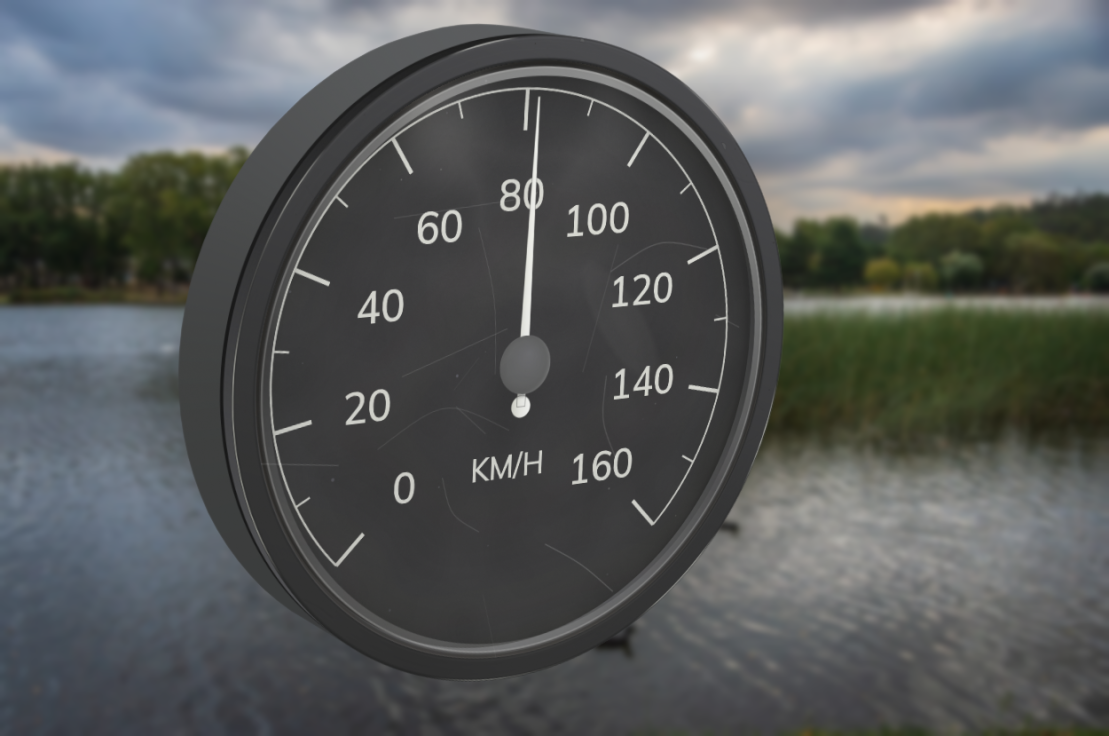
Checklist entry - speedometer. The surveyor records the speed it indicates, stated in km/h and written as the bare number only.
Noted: 80
